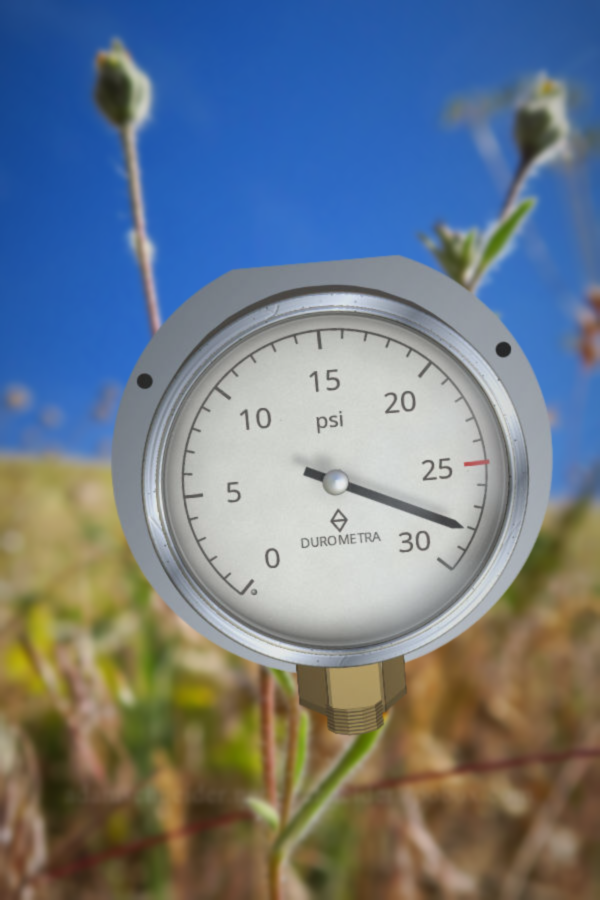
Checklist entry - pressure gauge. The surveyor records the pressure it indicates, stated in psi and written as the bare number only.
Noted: 28
